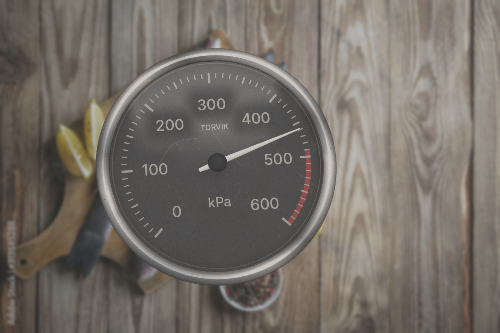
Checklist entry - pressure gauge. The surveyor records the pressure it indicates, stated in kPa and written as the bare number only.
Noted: 460
